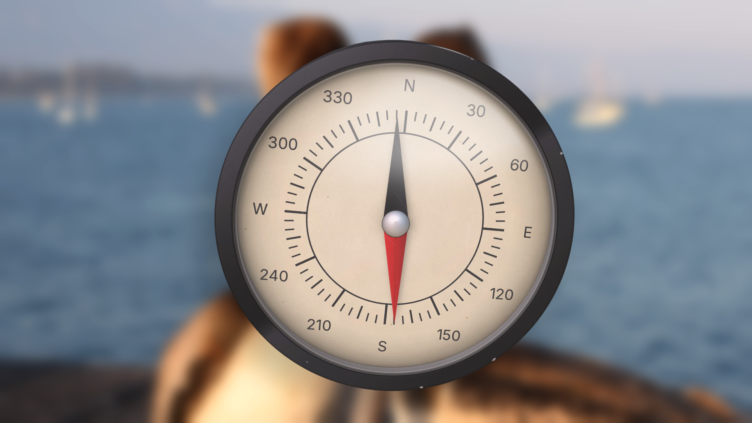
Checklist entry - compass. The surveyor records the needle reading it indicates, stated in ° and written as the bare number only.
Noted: 175
